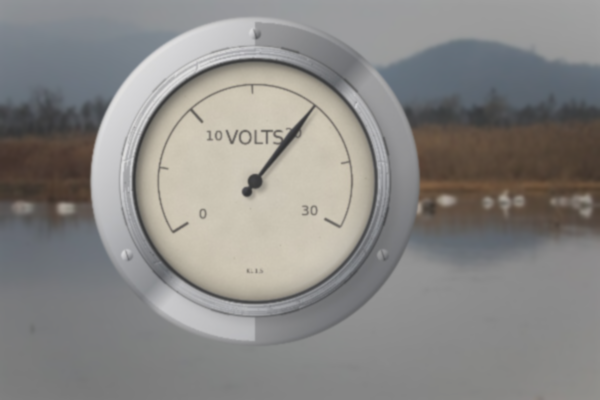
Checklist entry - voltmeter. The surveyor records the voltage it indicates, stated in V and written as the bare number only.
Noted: 20
